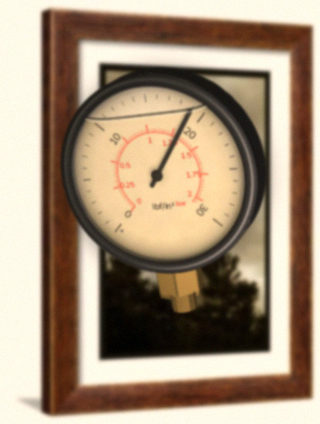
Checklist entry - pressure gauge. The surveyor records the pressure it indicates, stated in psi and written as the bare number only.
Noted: 19
